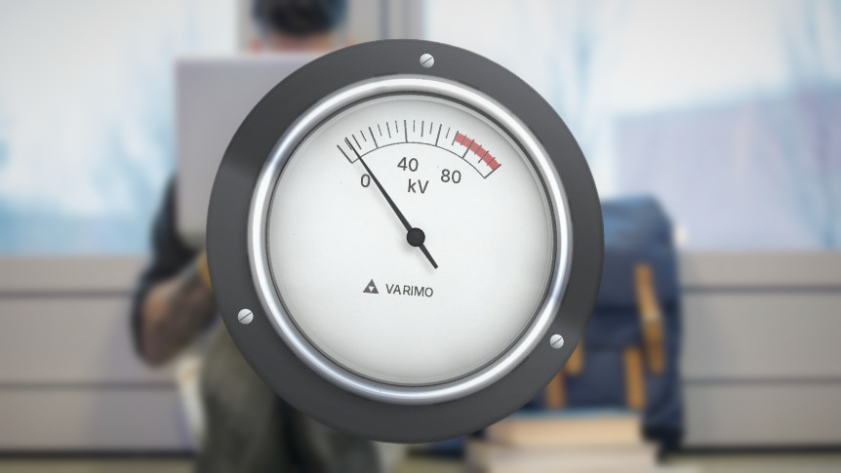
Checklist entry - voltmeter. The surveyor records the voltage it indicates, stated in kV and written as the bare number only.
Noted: 5
